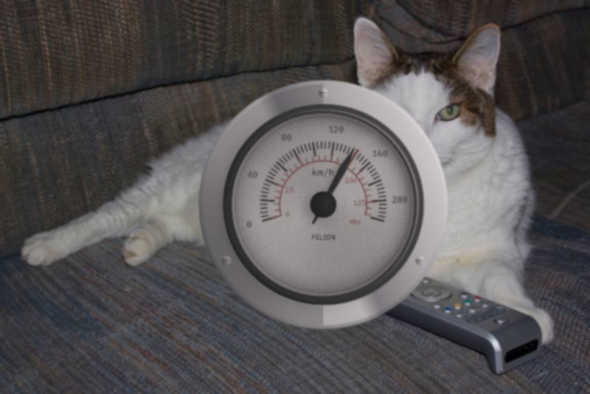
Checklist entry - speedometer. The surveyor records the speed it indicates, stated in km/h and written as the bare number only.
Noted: 140
